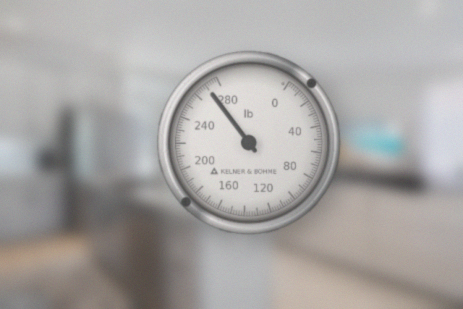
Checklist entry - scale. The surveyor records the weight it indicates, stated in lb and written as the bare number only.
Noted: 270
